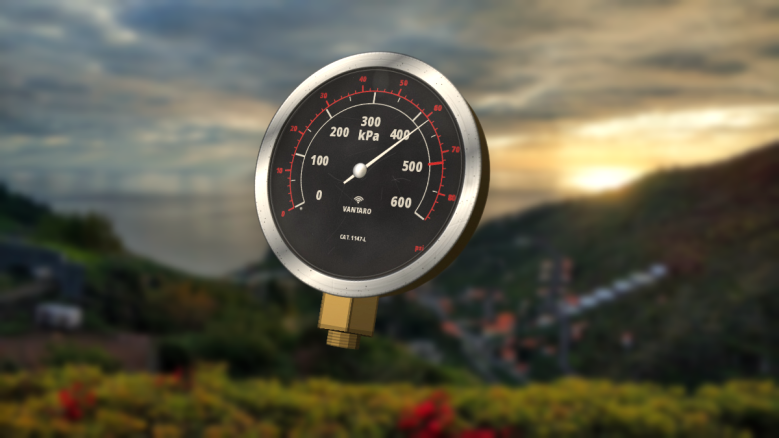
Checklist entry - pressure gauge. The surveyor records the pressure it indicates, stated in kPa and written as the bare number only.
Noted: 425
